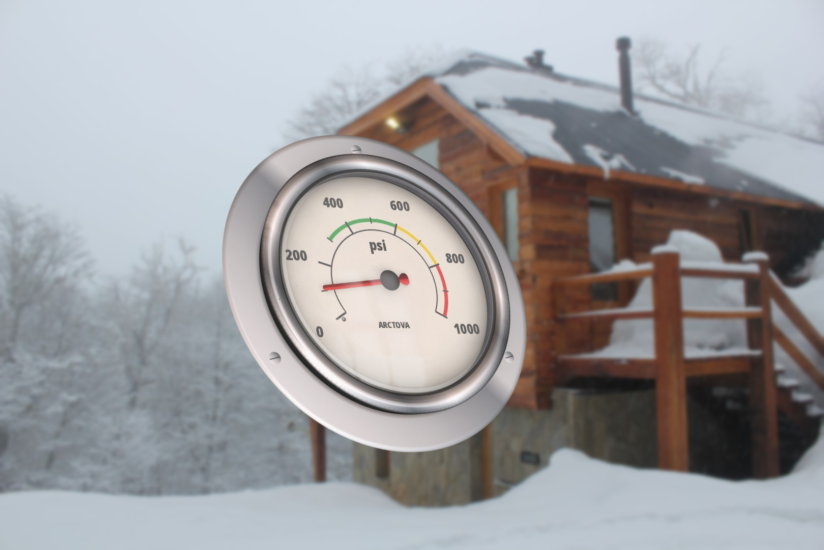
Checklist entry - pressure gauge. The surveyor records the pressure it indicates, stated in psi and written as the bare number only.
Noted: 100
